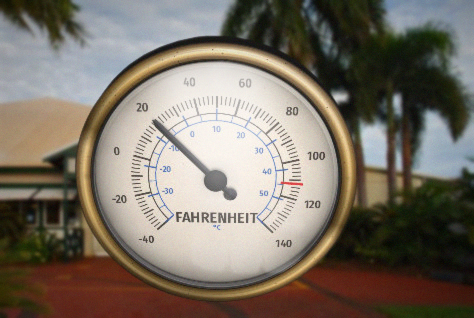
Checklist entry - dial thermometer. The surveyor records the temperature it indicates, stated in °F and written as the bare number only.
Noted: 20
